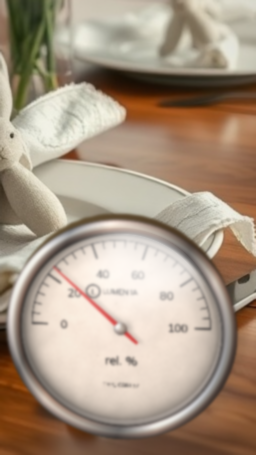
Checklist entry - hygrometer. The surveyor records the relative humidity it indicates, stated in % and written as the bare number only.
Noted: 24
